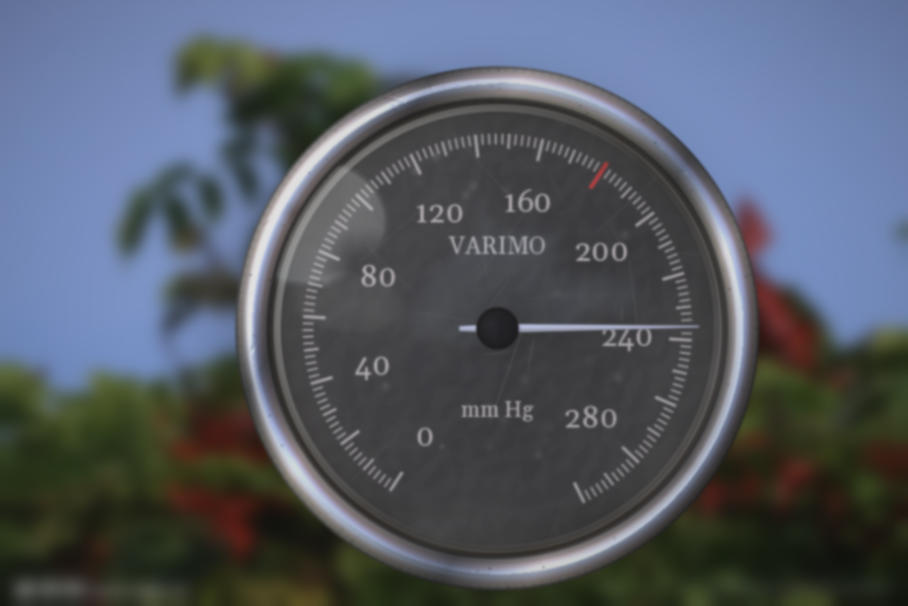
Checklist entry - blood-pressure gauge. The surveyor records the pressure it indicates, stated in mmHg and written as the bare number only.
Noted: 236
